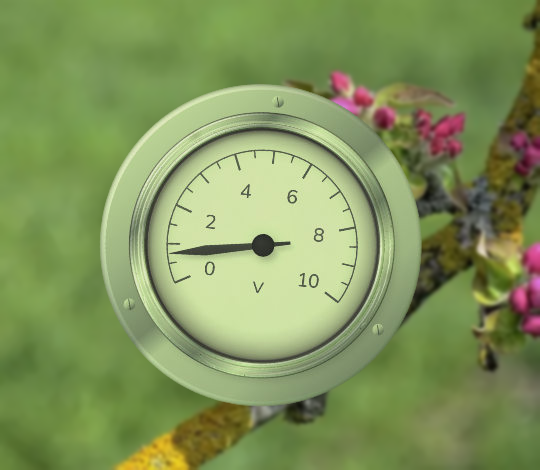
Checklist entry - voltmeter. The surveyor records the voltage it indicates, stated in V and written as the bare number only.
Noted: 0.75
